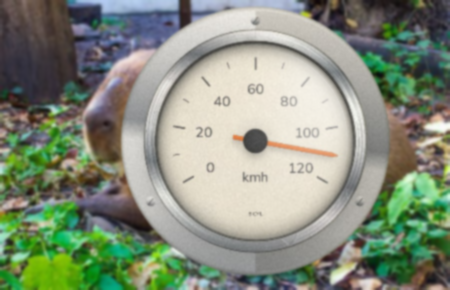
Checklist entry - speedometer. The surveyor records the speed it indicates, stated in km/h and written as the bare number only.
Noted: 110
